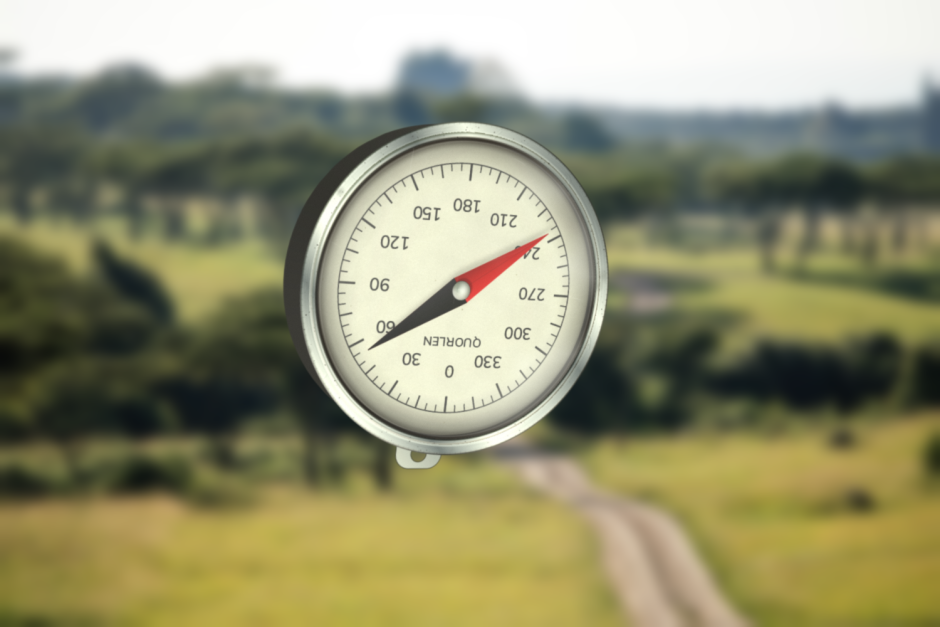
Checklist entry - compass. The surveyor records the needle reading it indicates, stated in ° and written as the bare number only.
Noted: 235
